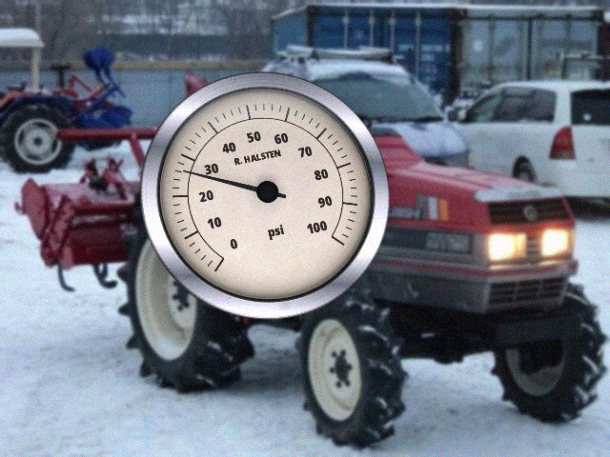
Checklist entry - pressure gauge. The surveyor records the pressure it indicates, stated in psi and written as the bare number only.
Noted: 26
